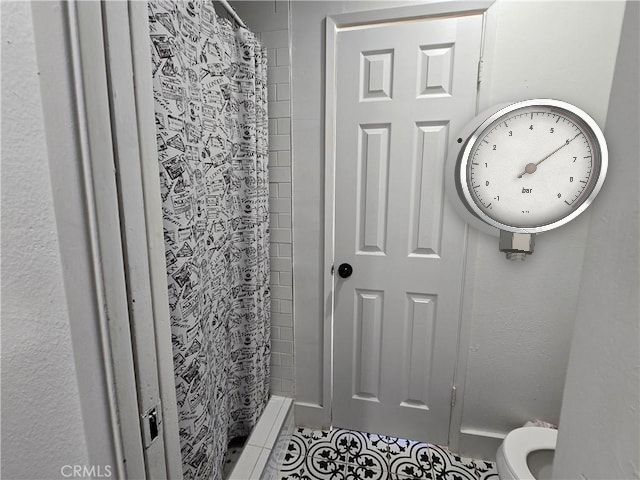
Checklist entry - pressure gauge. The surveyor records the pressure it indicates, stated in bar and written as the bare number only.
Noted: 6
